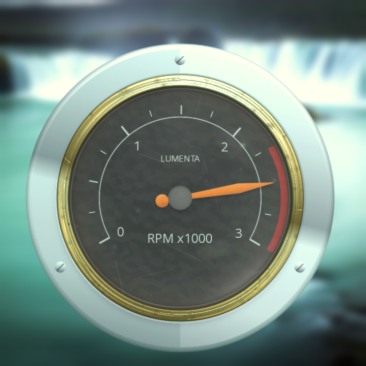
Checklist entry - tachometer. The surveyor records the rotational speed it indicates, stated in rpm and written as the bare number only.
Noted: 2500
